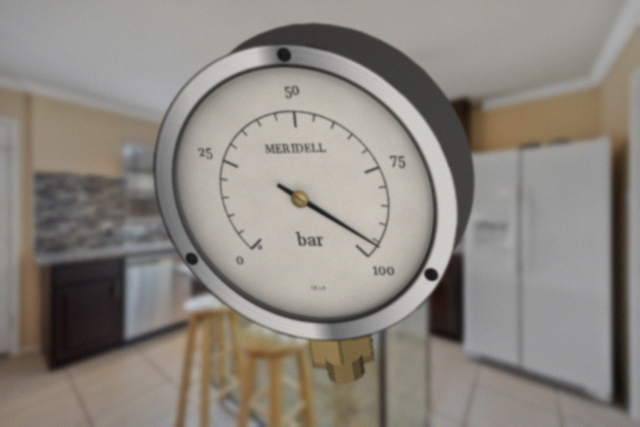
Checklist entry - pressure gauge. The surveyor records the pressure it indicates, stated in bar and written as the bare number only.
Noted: 95
